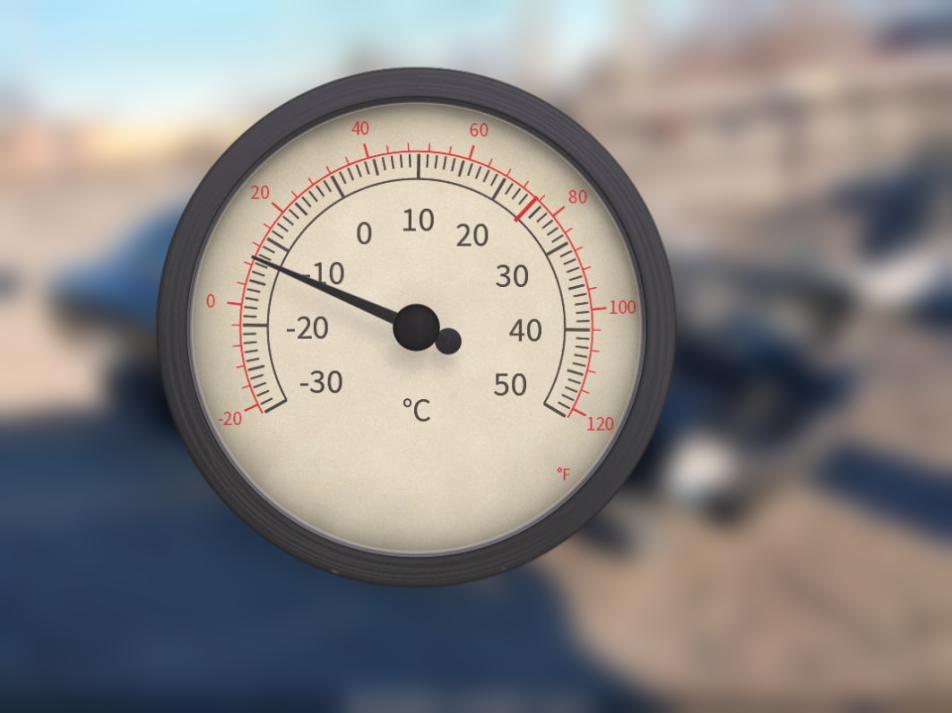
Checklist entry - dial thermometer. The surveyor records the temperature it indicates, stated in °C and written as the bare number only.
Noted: -12.5
